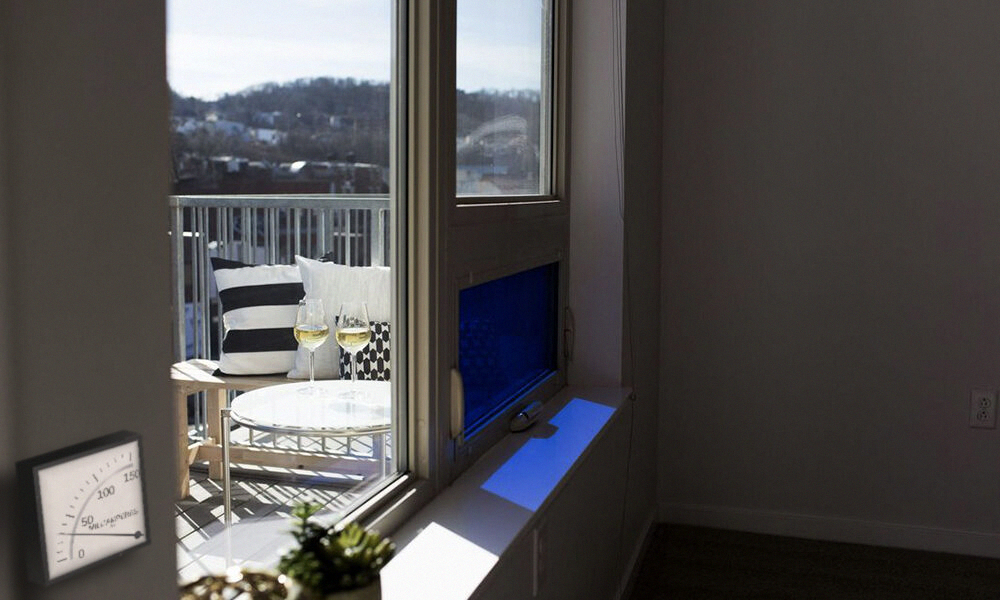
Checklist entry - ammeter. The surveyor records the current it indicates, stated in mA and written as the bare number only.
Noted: 30
